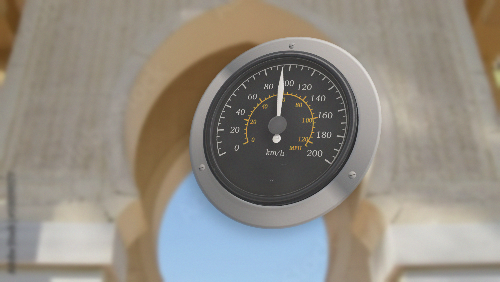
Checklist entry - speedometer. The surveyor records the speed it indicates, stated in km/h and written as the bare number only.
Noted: 95
